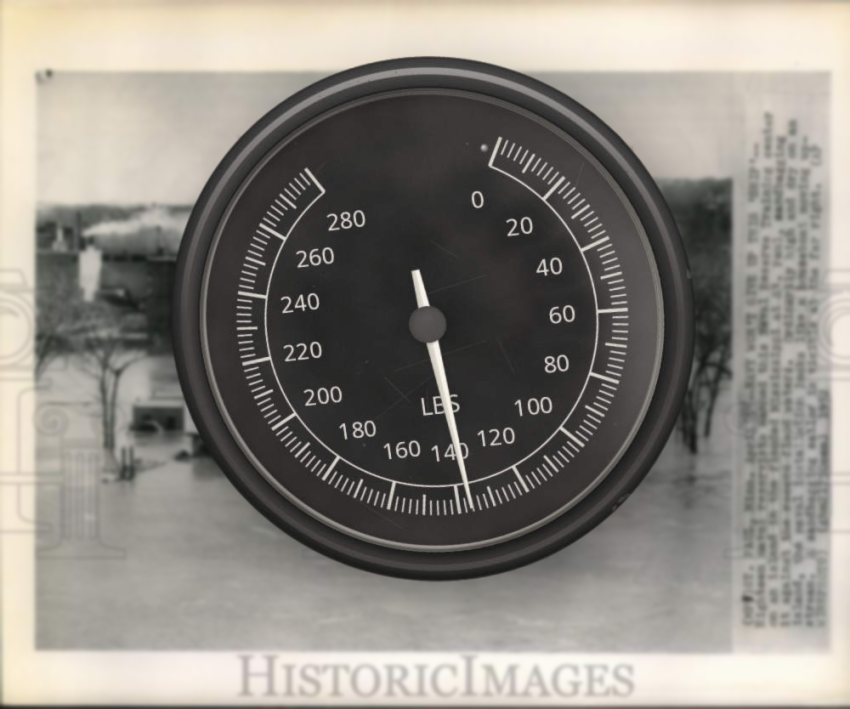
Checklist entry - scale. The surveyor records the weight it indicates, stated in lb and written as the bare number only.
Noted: 136
